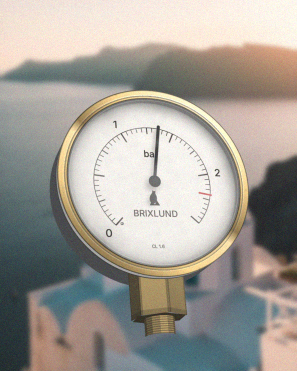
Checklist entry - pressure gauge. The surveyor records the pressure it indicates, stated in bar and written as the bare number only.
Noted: 1.35
